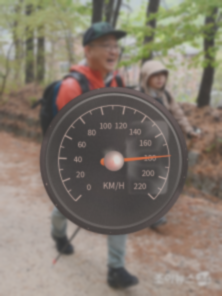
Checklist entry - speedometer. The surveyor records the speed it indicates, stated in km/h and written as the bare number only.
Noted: 180
